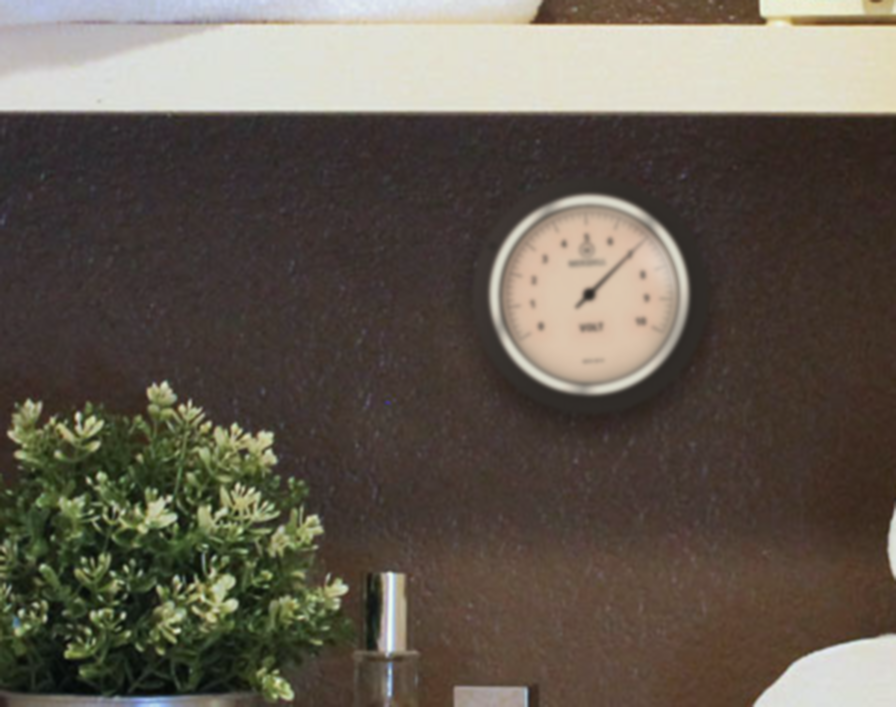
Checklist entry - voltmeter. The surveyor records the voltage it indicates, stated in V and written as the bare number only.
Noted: 7
